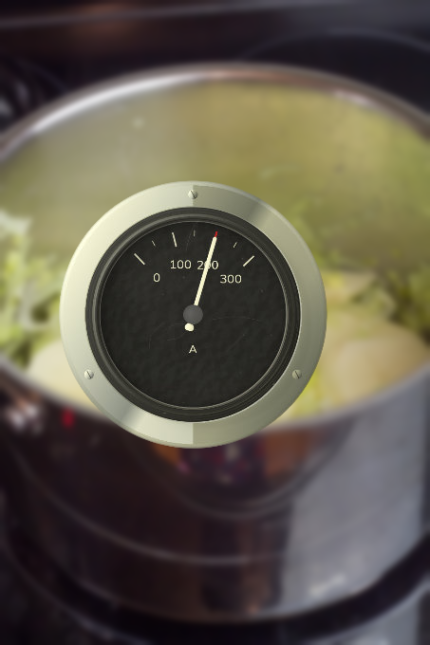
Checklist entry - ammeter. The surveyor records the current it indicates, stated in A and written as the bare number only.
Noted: 200
